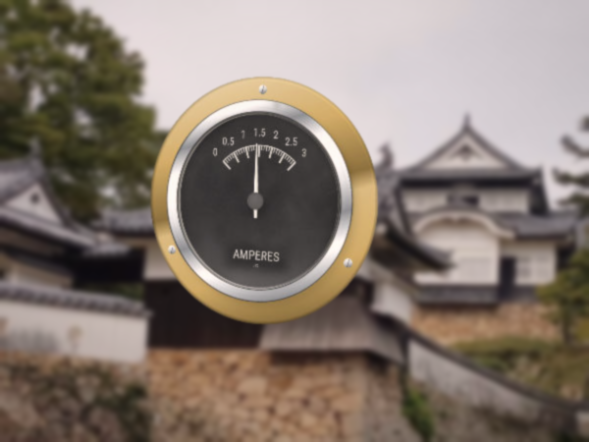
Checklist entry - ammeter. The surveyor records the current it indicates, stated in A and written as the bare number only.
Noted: 1.5
